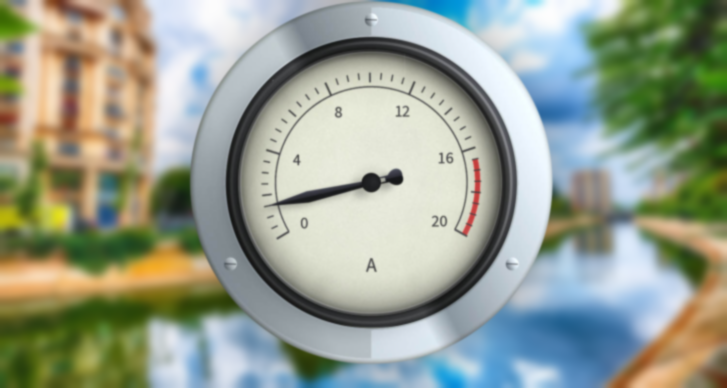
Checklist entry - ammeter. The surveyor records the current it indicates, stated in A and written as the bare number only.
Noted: 1.5
